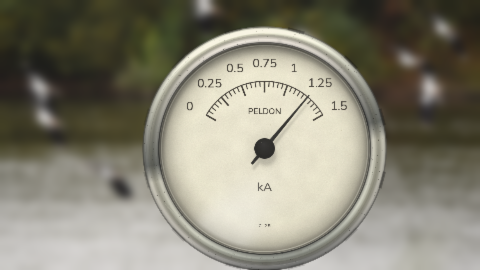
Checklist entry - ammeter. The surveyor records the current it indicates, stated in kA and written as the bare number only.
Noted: 1.25
